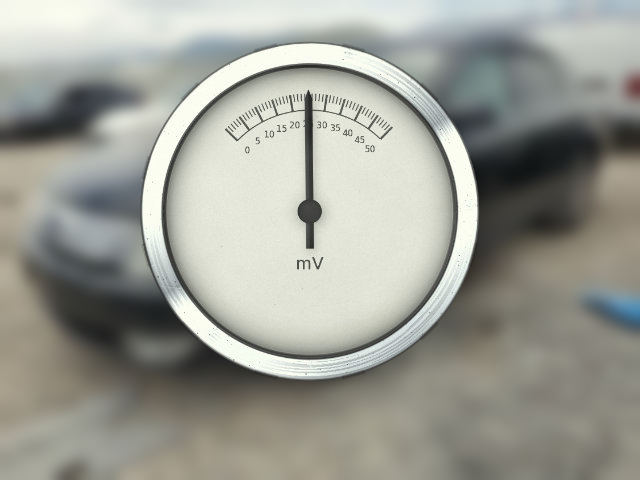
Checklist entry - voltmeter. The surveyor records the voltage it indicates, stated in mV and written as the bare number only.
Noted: 25
